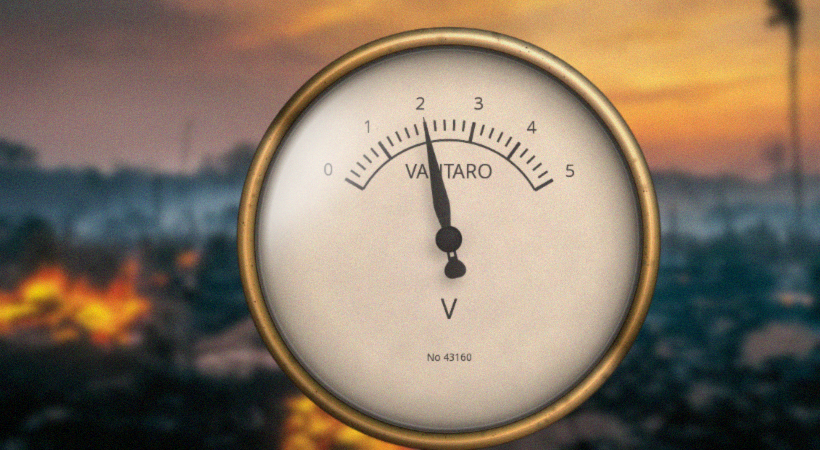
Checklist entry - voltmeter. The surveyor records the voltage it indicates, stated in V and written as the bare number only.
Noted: 2
